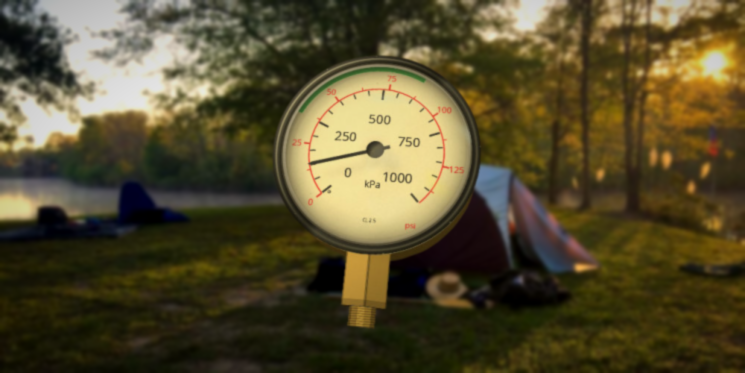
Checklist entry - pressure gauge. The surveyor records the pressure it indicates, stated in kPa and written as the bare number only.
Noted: 100
